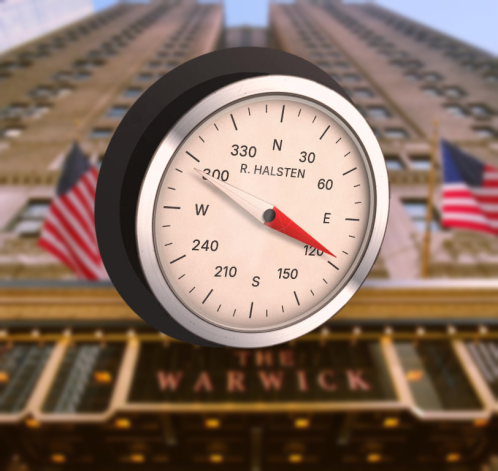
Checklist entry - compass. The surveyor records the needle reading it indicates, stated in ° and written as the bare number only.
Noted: 115
